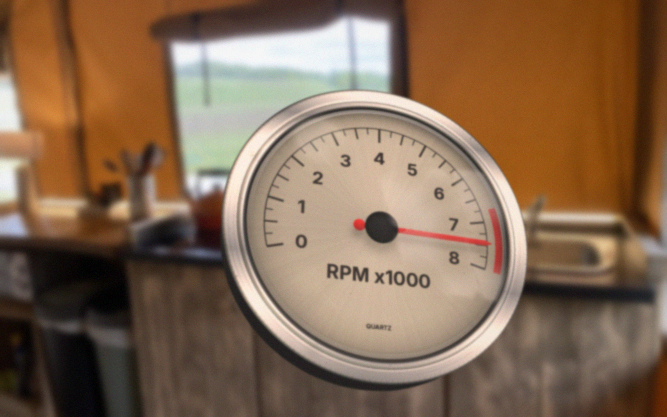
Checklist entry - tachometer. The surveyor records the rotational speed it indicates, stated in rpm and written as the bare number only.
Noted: 7500
